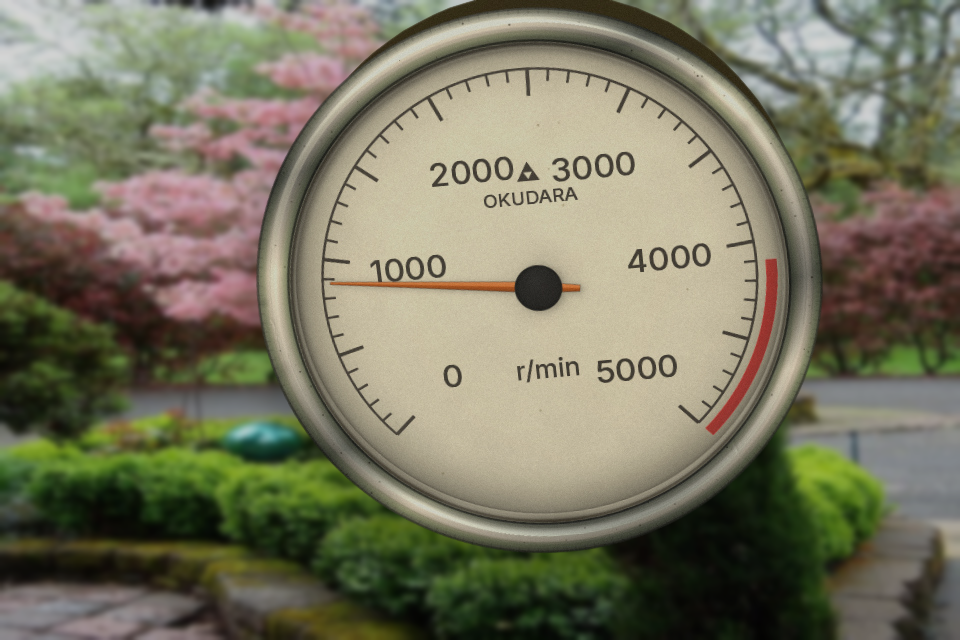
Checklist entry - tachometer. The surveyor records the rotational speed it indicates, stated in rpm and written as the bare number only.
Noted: 900
